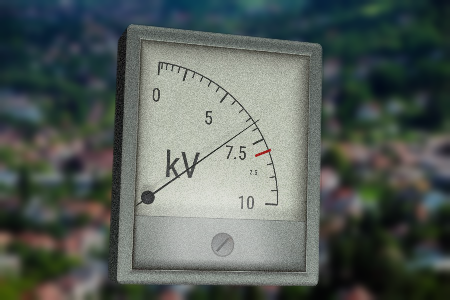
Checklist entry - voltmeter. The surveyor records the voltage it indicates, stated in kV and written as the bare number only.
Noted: 6.75
